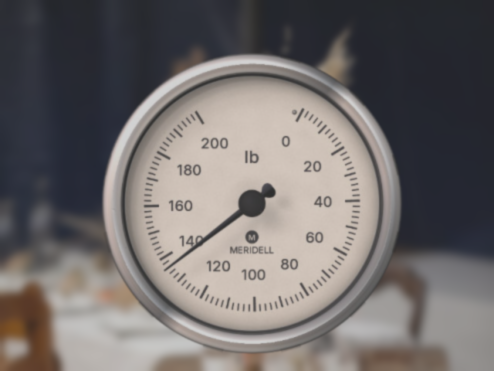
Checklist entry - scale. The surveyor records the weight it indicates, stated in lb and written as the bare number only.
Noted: 136
